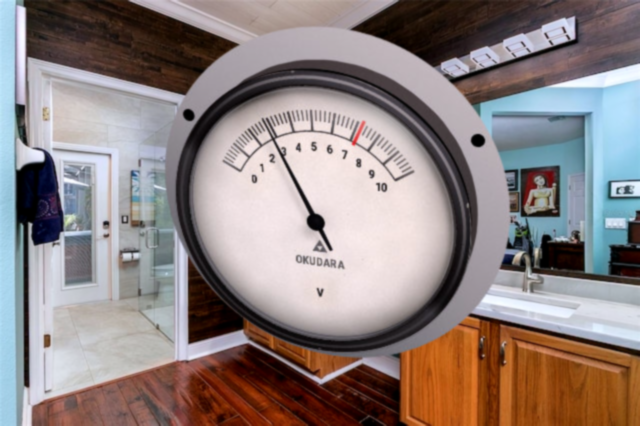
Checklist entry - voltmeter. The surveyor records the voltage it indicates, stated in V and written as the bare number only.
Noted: 3
